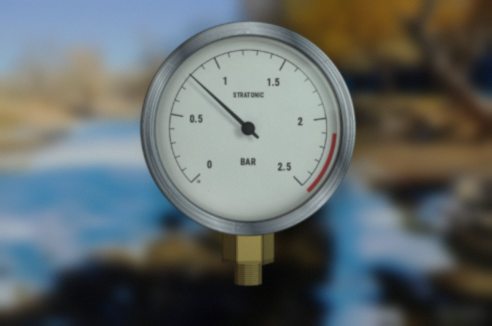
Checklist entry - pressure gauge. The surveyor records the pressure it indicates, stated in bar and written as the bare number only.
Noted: 0.8
